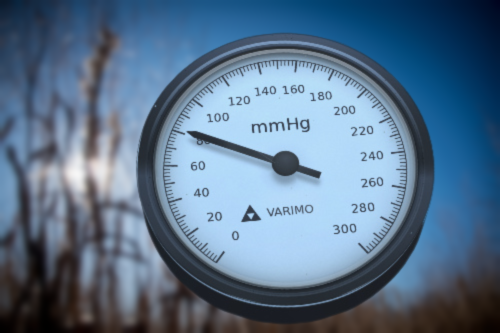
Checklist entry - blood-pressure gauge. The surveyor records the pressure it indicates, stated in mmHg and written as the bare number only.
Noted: 80
